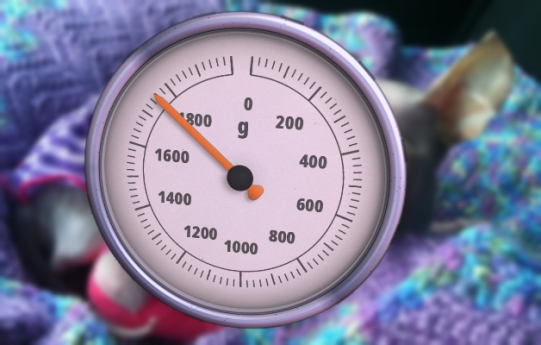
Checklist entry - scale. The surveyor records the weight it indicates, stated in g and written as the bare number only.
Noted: 1760
